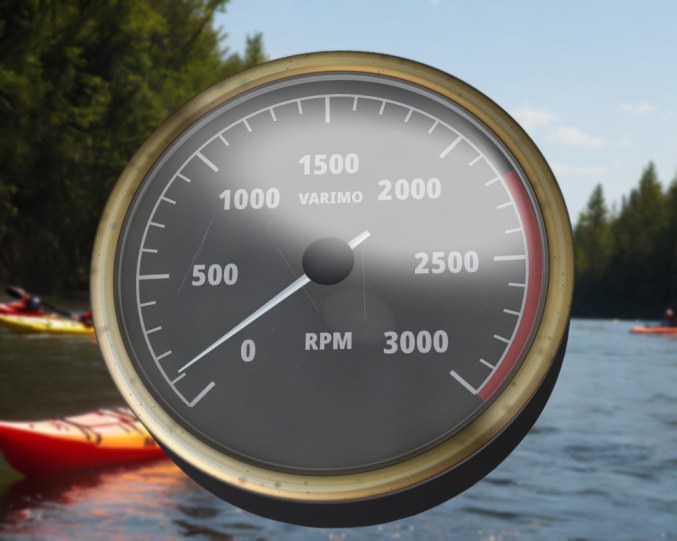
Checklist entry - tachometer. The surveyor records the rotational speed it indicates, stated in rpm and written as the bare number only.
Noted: 100
